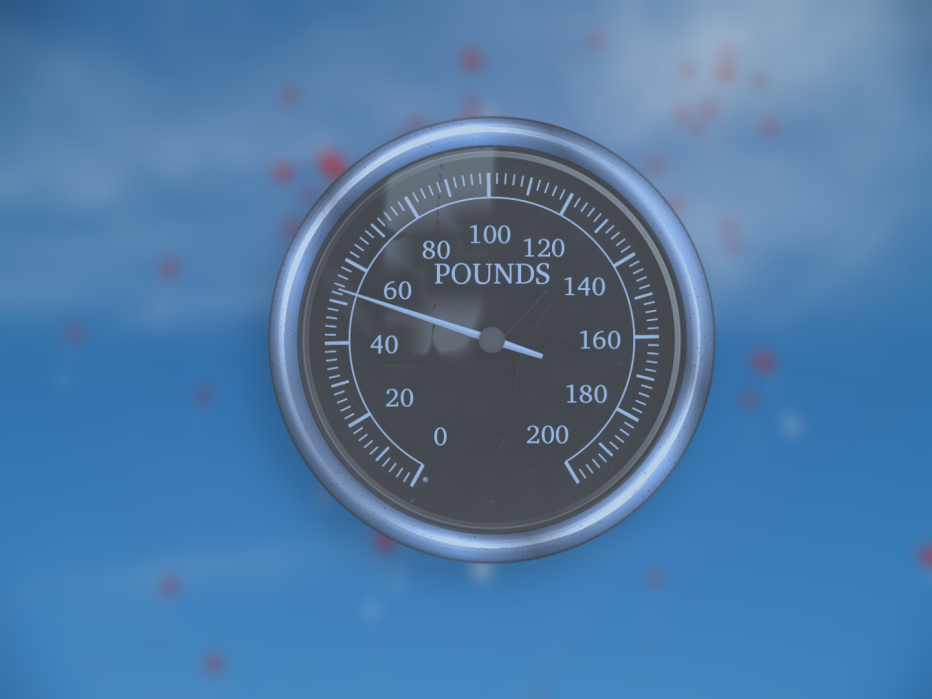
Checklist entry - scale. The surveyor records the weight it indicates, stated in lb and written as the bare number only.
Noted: 53
